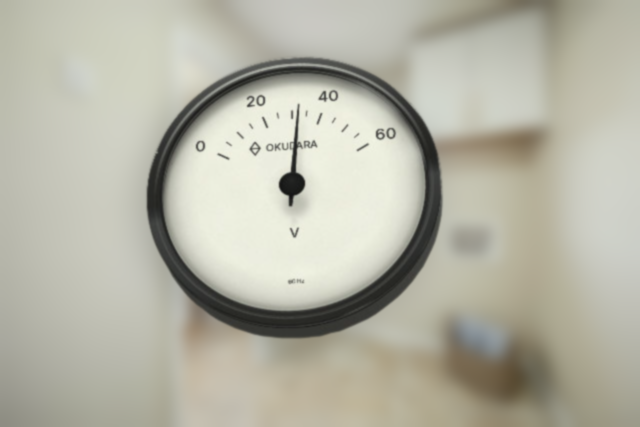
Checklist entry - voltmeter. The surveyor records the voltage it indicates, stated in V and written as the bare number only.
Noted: 32.5
